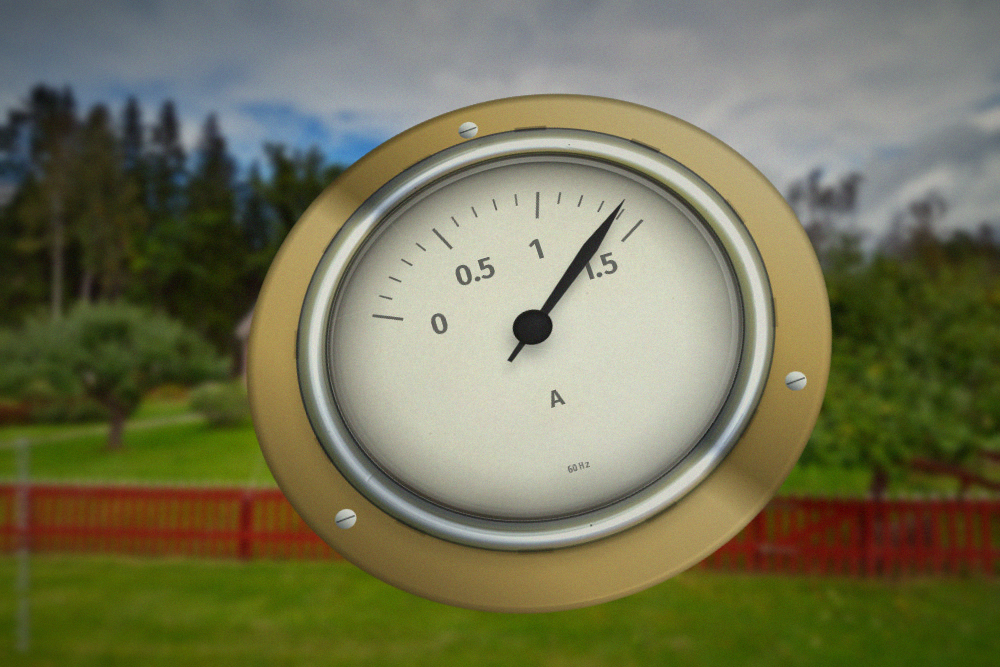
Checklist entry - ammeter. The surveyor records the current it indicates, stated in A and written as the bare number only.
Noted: 1.4
